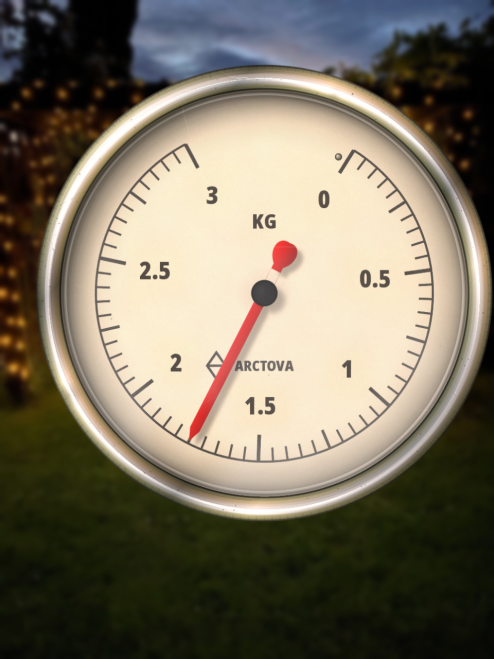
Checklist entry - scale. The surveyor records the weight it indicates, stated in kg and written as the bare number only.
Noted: 1.75
